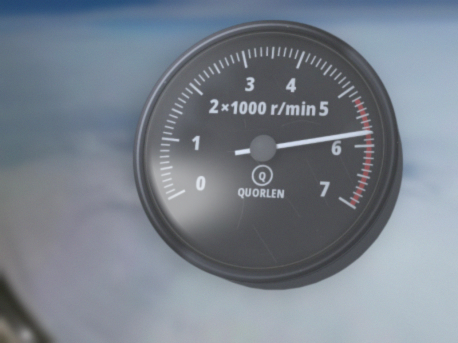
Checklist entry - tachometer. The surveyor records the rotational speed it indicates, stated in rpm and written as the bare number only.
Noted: 5800
